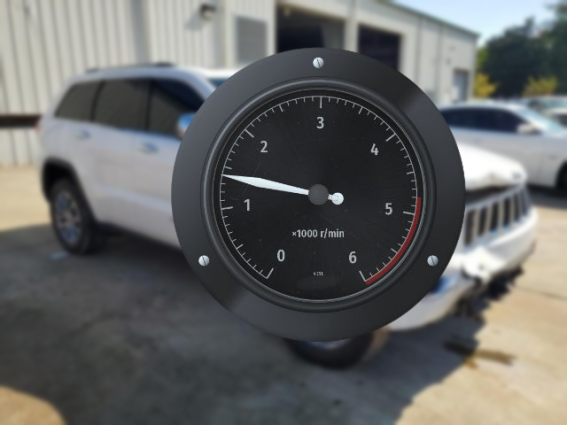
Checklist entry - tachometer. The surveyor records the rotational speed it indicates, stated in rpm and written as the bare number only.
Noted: 1400
